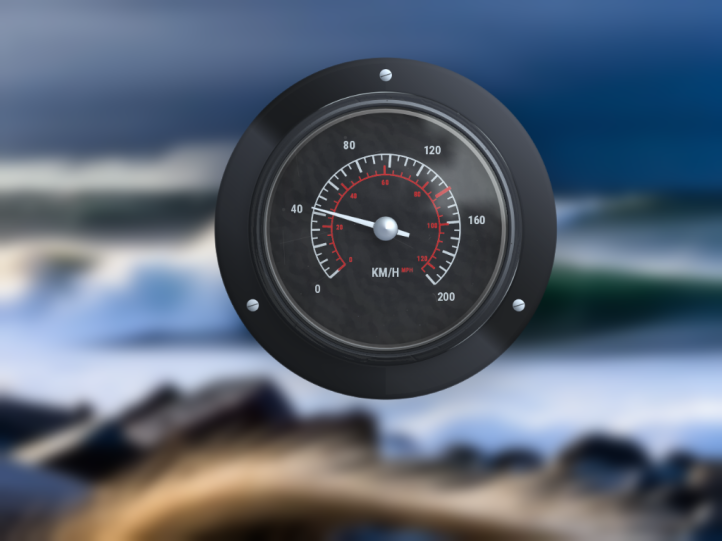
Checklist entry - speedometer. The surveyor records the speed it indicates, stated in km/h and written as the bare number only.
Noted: 42.5
